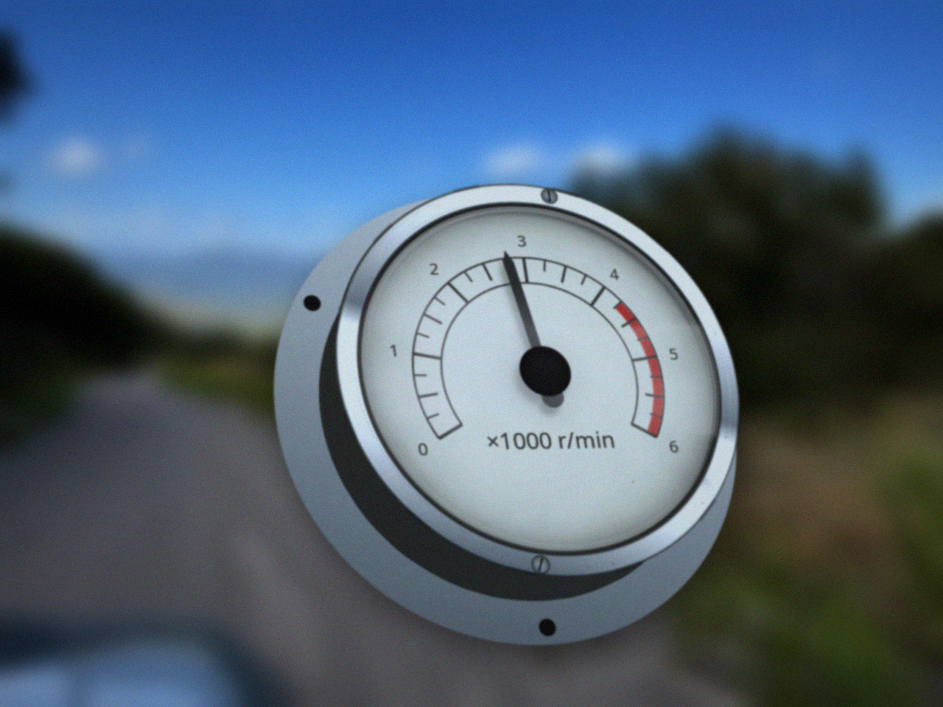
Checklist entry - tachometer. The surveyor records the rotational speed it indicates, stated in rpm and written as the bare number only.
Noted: 2750
